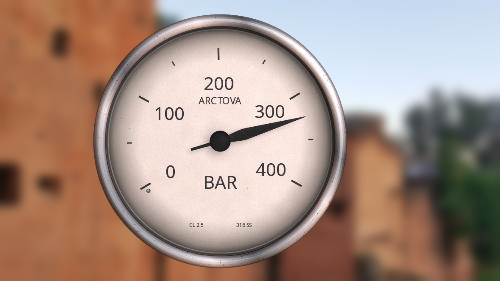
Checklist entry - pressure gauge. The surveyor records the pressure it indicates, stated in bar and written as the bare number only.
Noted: 325
